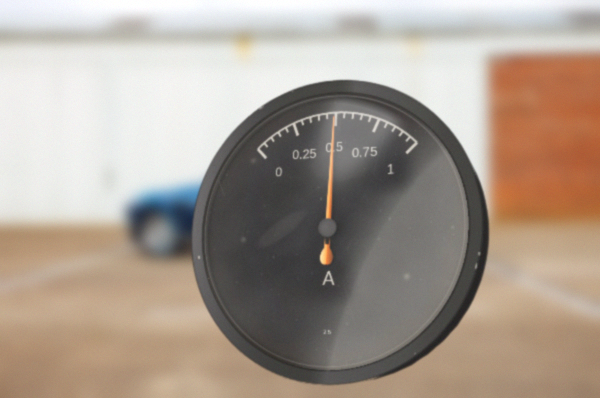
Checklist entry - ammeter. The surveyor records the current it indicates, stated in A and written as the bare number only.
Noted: 0.5
